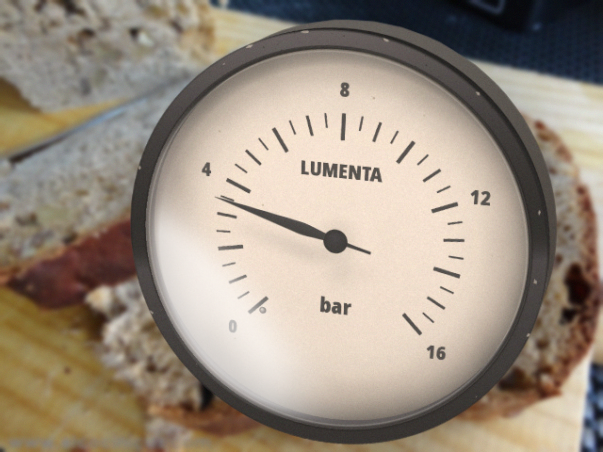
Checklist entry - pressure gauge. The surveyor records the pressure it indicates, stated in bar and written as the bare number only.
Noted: 3.5
